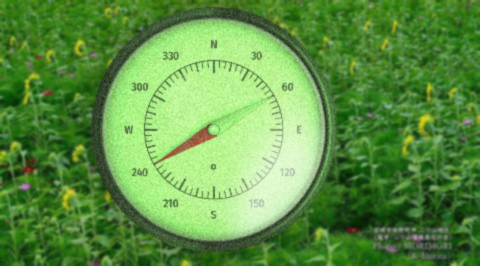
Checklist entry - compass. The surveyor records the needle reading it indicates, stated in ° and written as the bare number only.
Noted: 240
